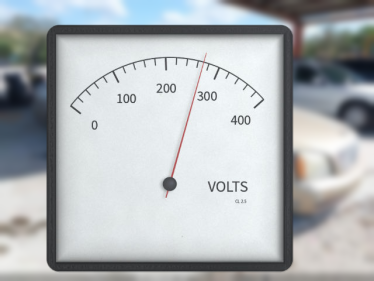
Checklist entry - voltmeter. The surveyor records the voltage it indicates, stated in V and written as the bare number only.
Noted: 270
